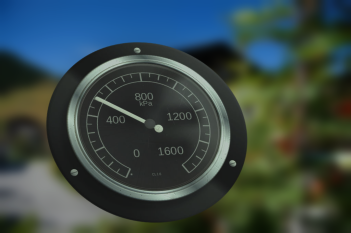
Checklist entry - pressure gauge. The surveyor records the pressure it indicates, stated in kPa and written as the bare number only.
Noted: 500
